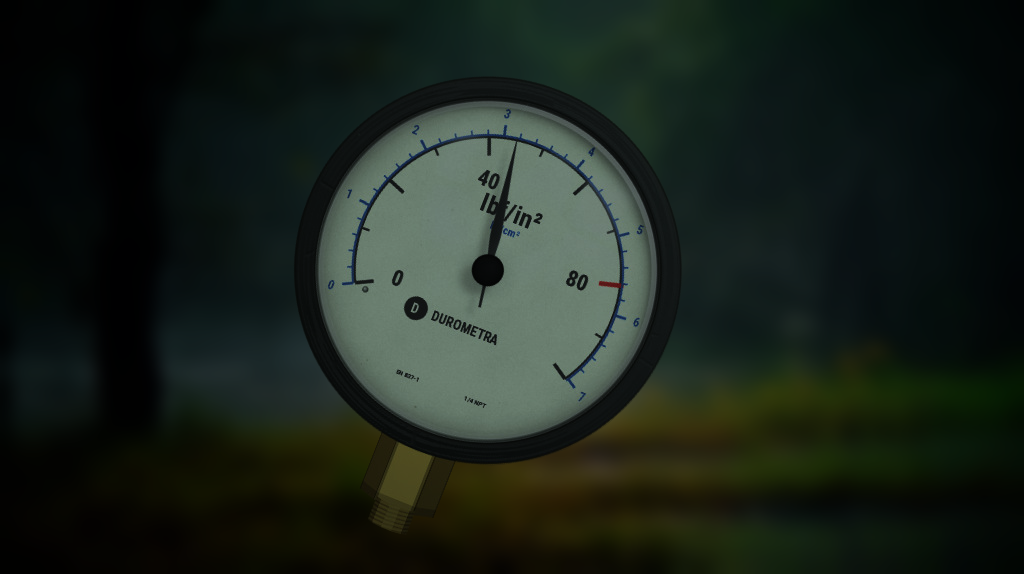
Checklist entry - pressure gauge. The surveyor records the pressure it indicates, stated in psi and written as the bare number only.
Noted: 45
